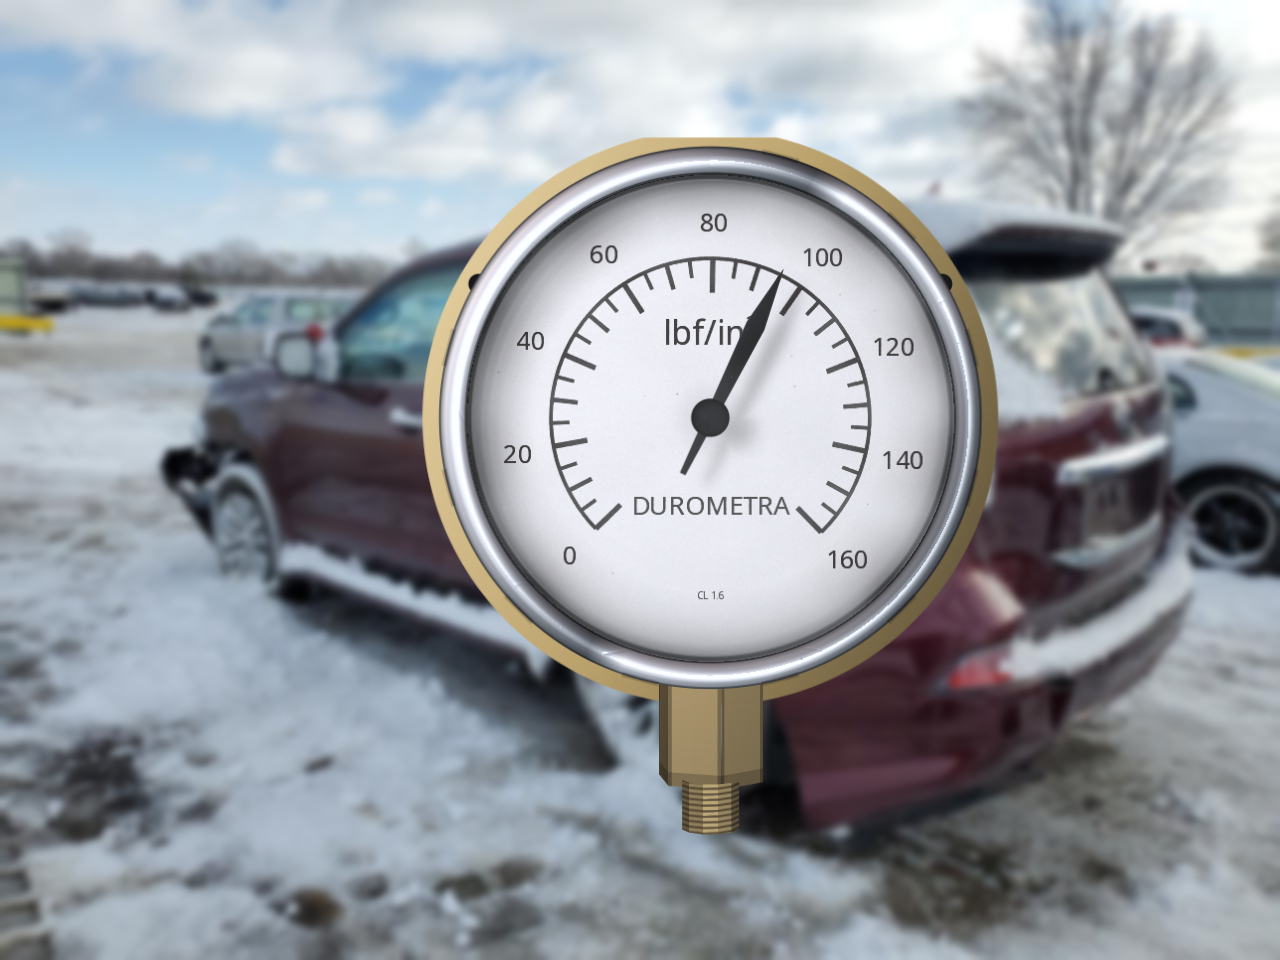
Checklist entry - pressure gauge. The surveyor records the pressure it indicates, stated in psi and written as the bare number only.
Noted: 95
